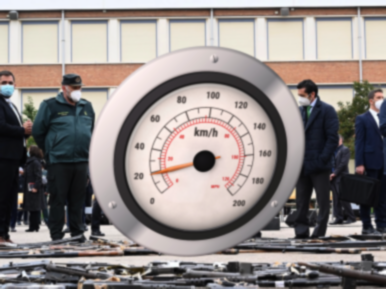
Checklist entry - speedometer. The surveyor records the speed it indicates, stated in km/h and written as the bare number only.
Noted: 20
